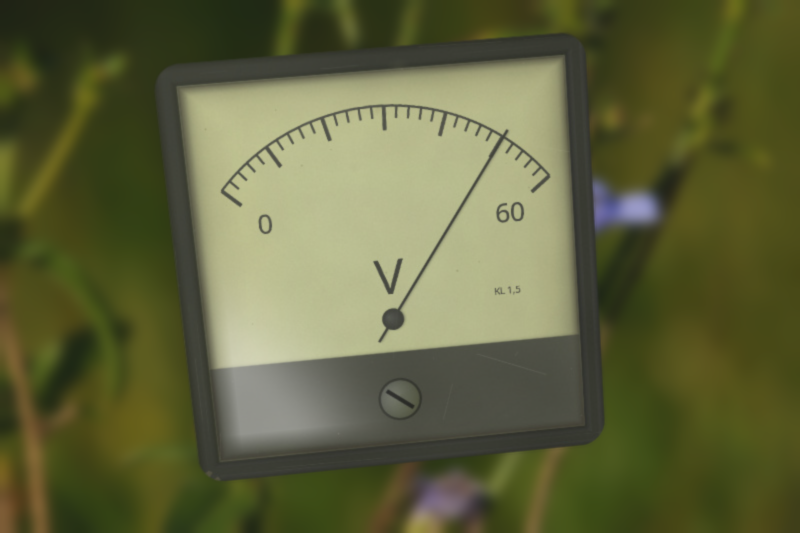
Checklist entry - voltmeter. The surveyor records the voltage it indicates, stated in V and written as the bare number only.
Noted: 50
